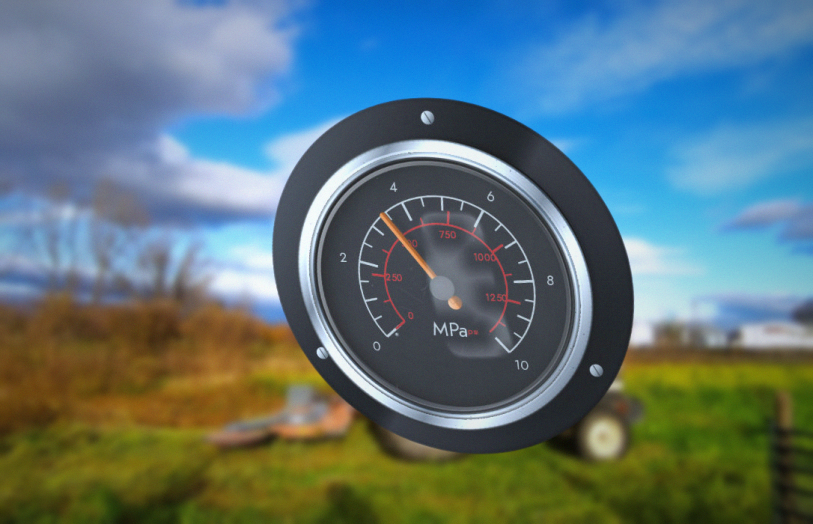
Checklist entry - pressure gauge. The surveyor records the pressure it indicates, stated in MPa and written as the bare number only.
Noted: 3.5
